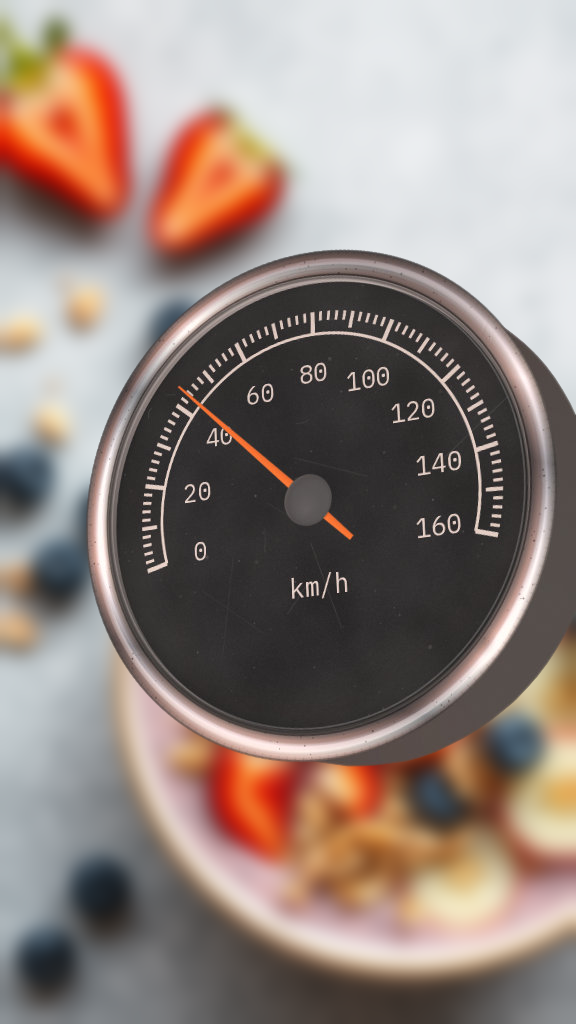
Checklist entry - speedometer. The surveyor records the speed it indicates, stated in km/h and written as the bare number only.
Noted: 44
